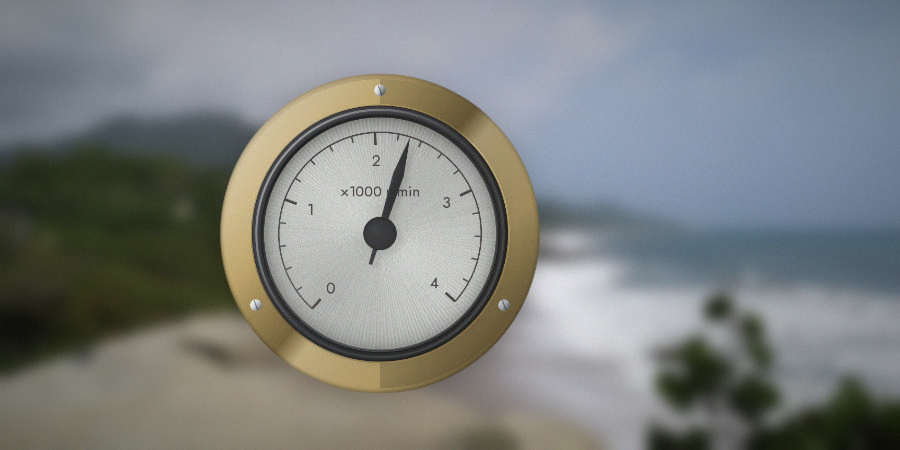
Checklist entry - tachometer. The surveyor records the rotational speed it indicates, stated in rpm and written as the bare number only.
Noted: 2300
